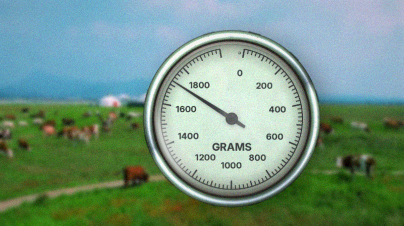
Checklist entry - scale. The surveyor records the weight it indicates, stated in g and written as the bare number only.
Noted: 1720
